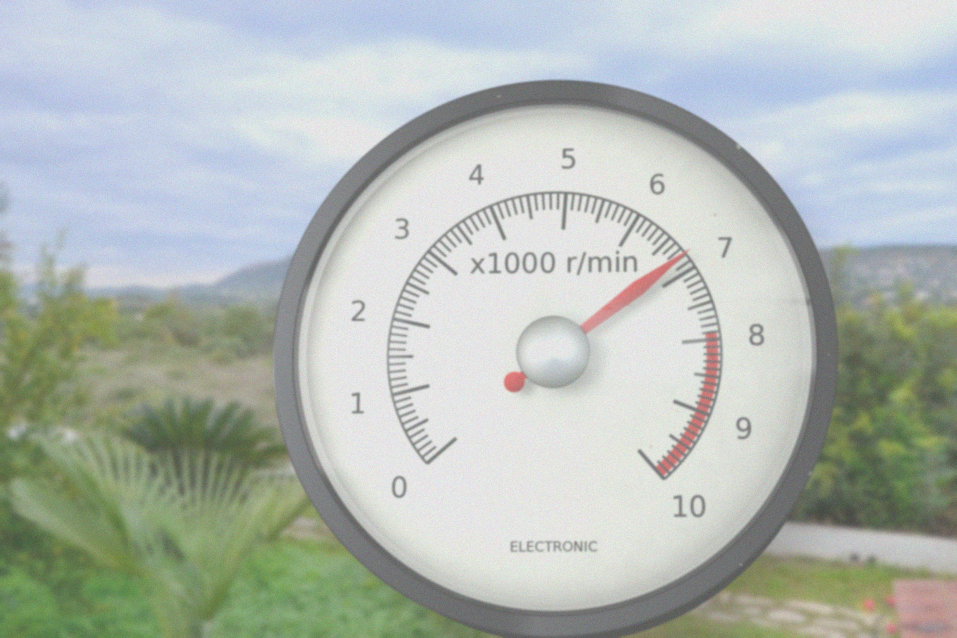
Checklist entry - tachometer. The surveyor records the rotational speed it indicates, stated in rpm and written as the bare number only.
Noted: 6800
